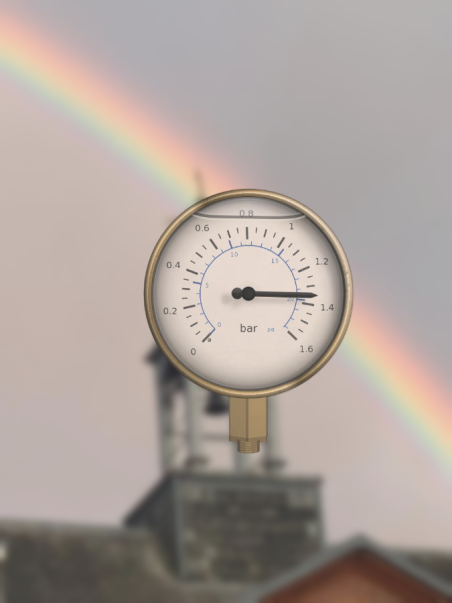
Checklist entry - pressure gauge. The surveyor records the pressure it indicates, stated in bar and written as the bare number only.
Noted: 1.35
